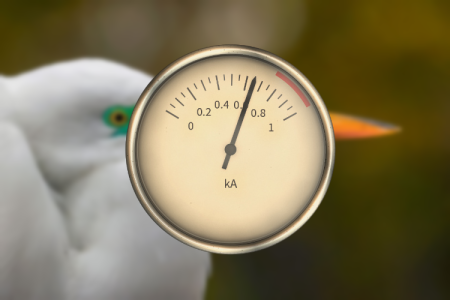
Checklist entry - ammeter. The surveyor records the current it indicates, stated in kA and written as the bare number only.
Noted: 0.65
